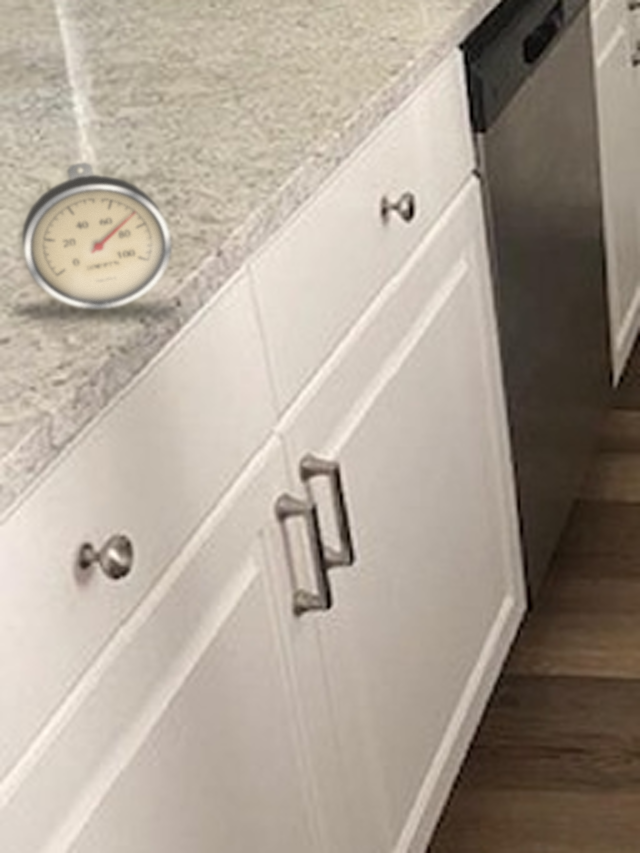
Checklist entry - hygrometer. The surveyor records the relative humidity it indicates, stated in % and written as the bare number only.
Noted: 72
